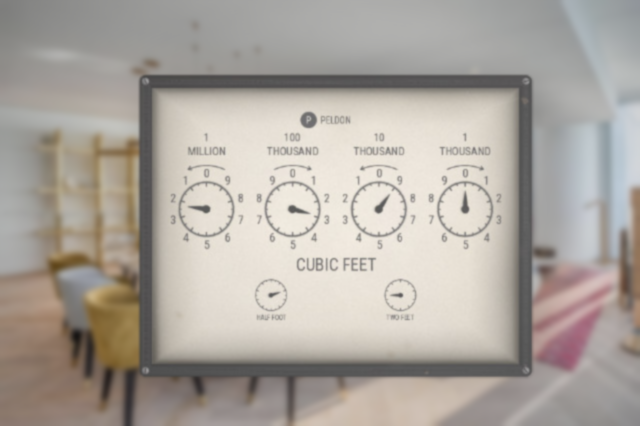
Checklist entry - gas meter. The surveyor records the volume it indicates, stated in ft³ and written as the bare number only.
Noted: 229000
